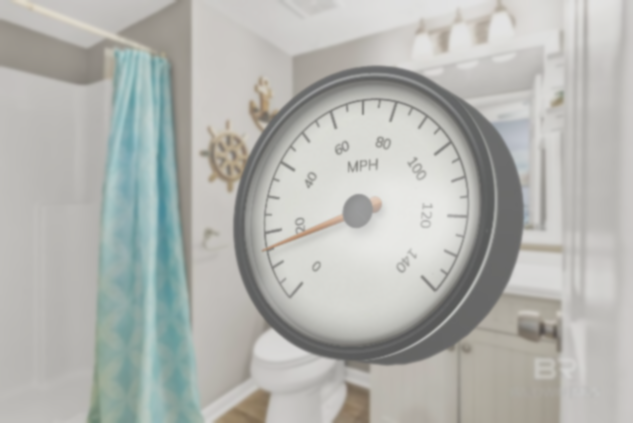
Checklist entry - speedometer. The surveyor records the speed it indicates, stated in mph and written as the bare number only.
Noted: 15
